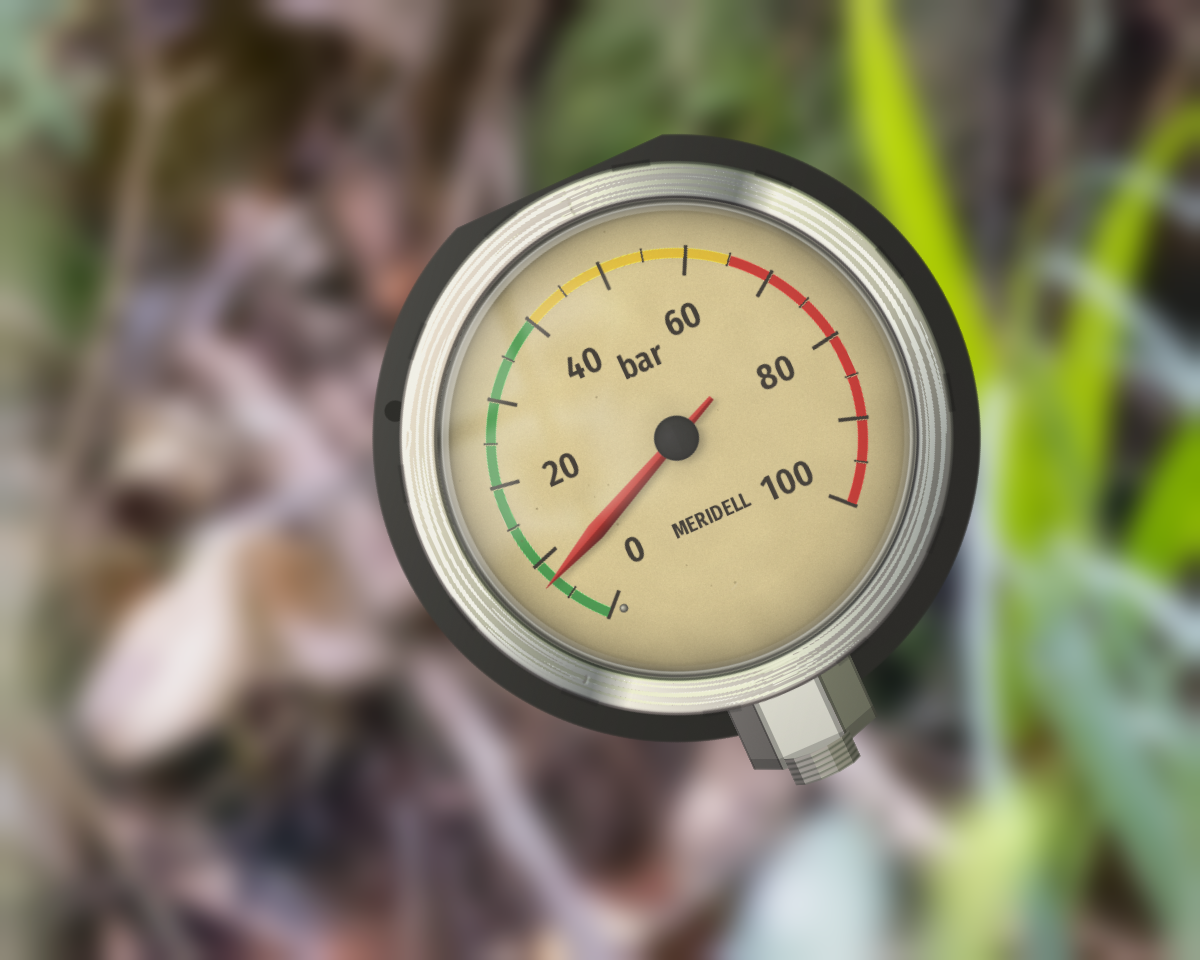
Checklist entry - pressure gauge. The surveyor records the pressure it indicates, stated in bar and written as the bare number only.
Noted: 7.5
